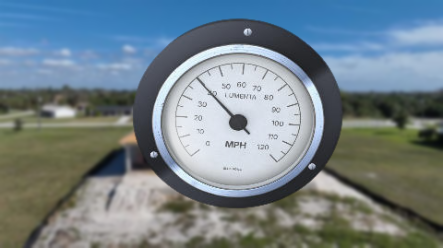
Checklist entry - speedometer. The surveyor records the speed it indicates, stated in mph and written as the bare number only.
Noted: 40
